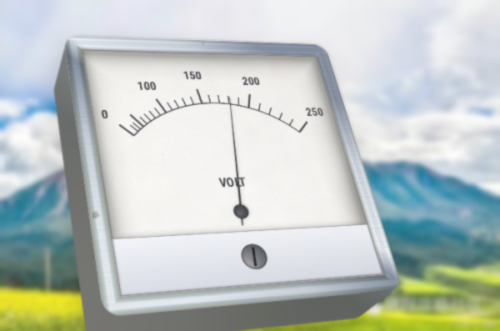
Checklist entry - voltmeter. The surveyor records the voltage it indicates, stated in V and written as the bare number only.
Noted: 180
